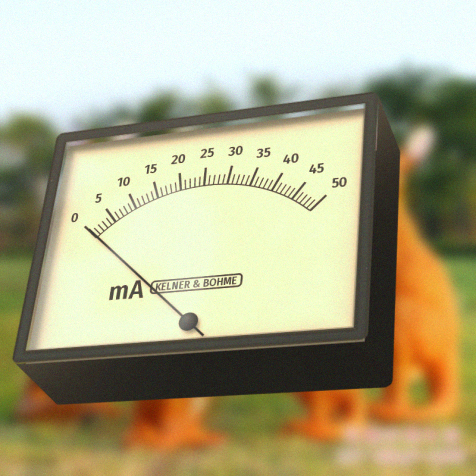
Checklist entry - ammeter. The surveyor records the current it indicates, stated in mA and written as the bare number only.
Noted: 0
